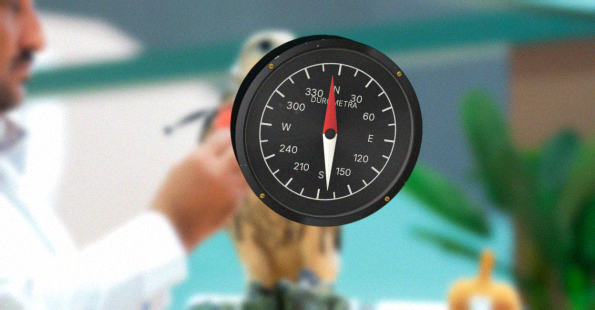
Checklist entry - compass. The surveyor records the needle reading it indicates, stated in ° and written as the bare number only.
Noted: 352.5
